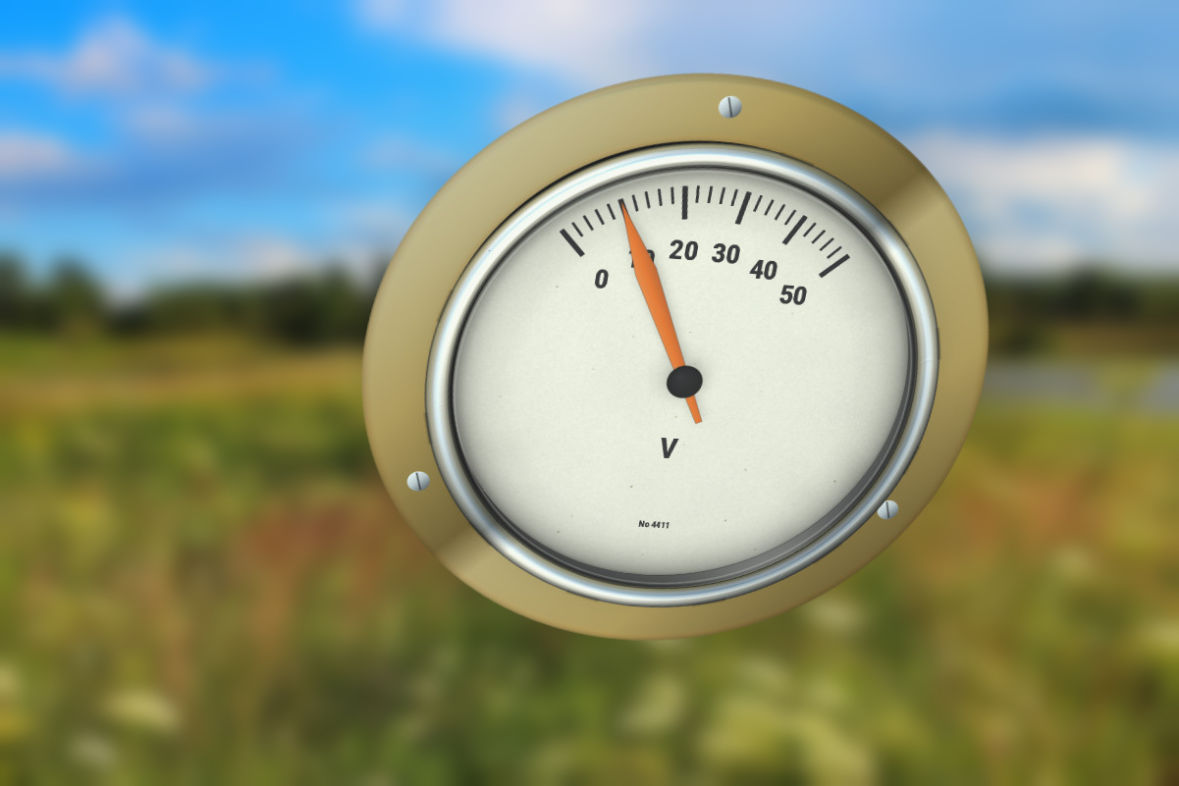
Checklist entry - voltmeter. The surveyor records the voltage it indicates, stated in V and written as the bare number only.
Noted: 10
